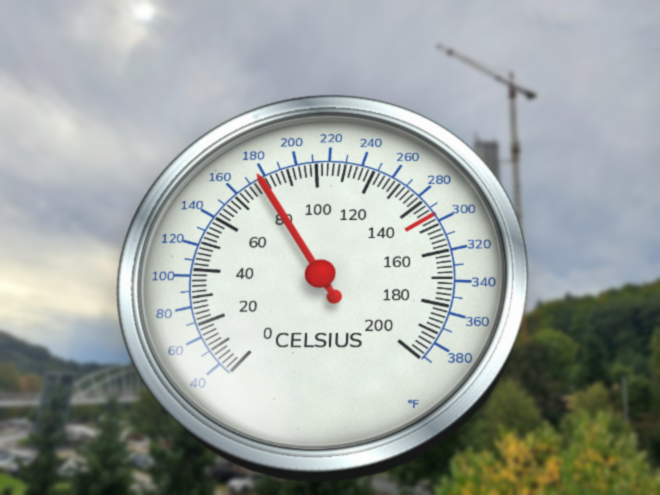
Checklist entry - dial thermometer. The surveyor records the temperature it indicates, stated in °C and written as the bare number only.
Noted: 80
